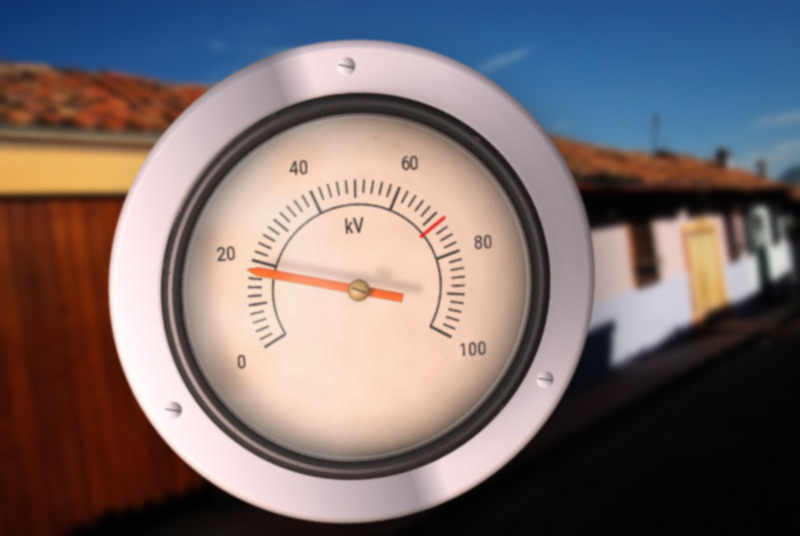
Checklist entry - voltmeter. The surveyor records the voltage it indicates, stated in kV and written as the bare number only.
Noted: 18
